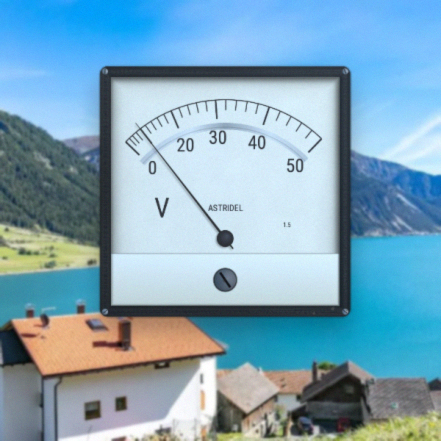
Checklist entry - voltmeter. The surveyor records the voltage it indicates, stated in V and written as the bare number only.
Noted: 10
